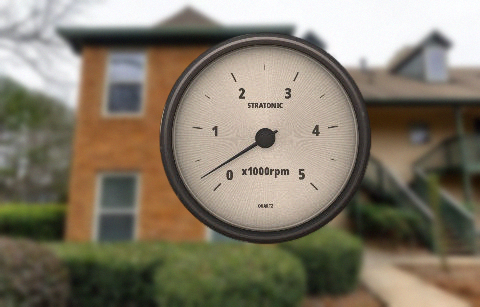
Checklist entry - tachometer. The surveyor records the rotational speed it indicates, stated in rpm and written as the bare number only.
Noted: 250
